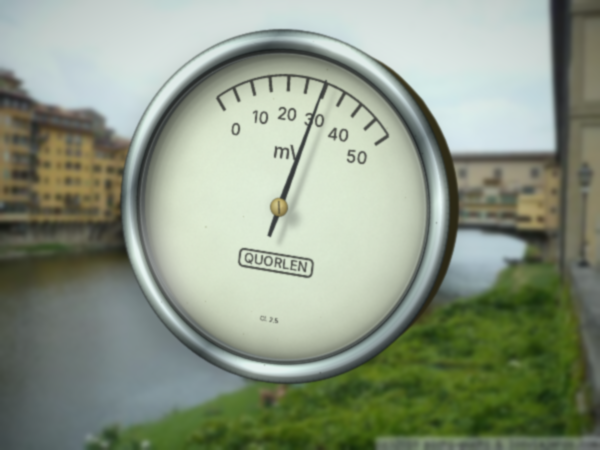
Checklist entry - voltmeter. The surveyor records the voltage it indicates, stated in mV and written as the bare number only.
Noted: 30
